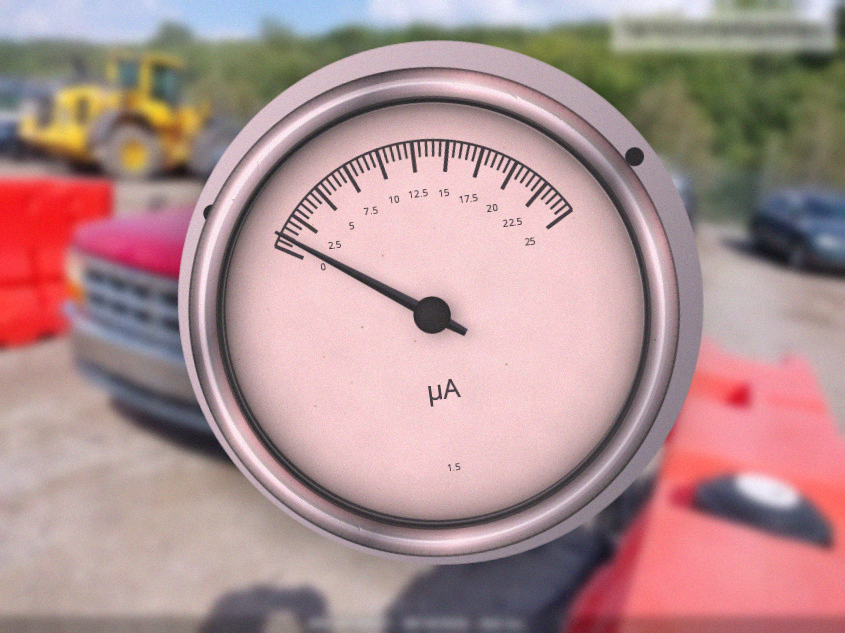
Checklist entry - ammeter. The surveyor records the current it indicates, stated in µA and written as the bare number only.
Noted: 1
